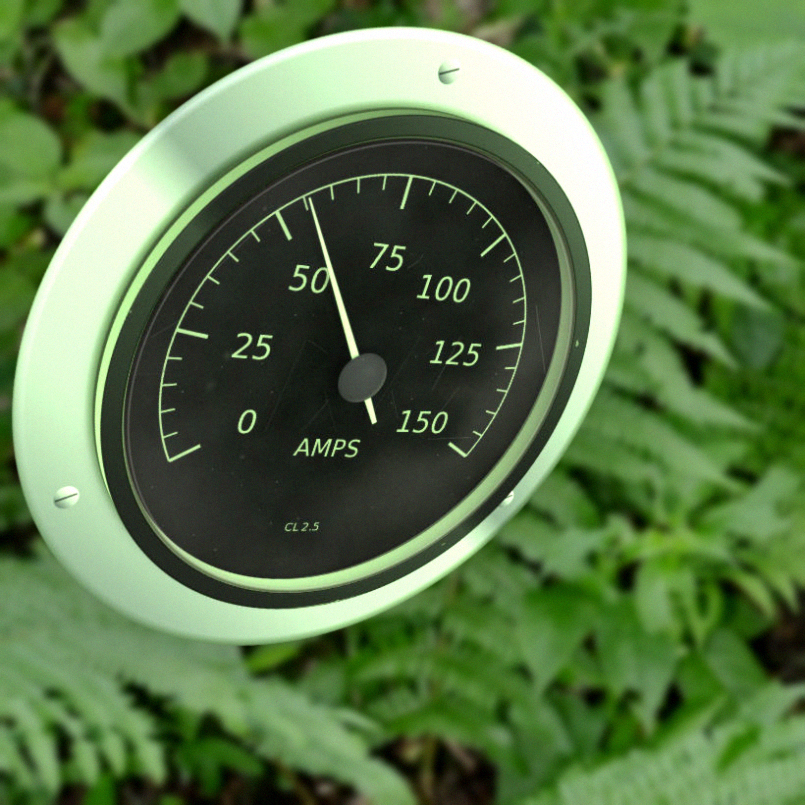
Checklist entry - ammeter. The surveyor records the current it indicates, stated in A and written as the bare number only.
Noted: 55
